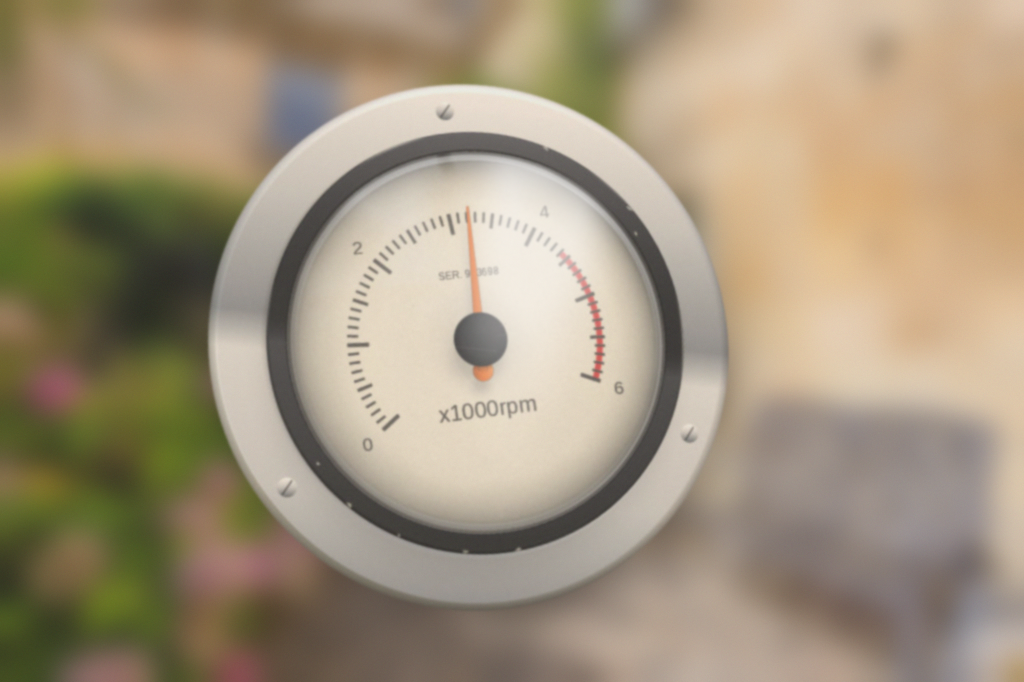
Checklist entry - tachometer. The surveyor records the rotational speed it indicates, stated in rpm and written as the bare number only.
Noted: 3200
